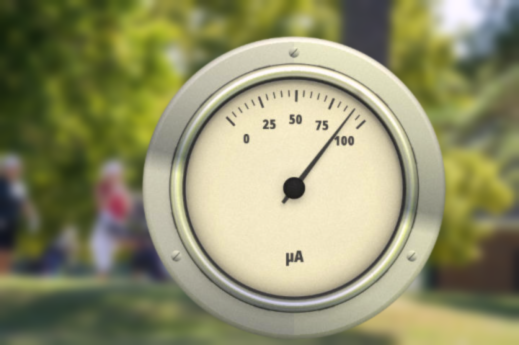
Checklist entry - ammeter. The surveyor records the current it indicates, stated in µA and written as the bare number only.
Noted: 90
